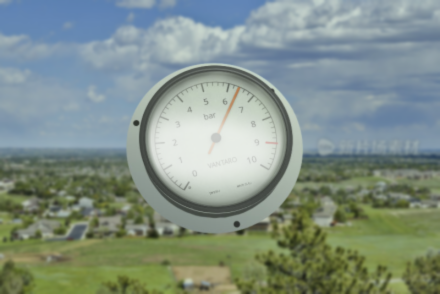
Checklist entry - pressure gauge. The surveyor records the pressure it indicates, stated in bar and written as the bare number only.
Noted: 6.4
